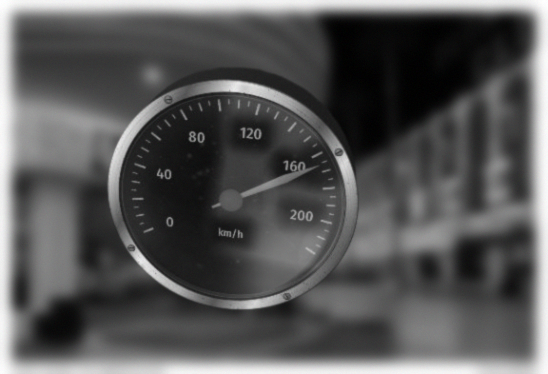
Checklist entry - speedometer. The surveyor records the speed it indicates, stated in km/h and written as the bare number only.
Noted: 165
